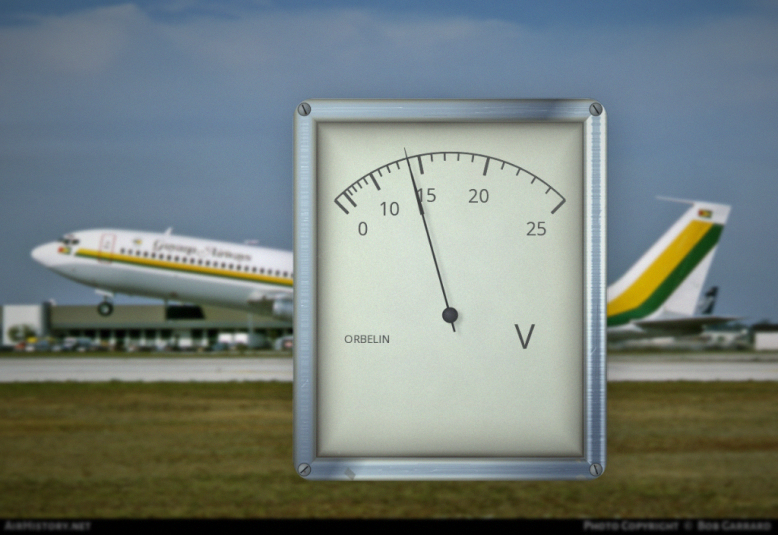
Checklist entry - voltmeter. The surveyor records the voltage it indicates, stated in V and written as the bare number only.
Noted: 14
